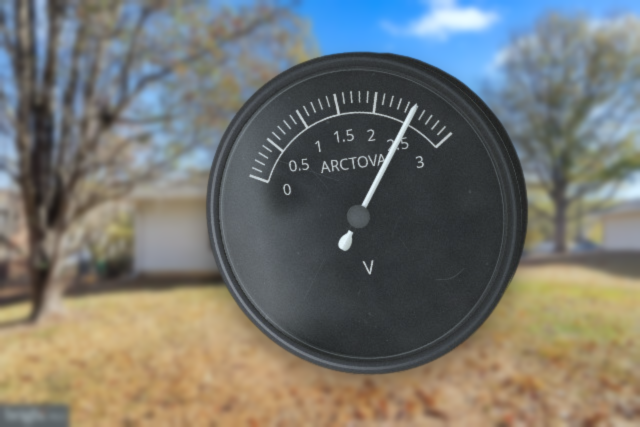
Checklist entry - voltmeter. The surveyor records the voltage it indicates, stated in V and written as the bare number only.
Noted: 2.5
